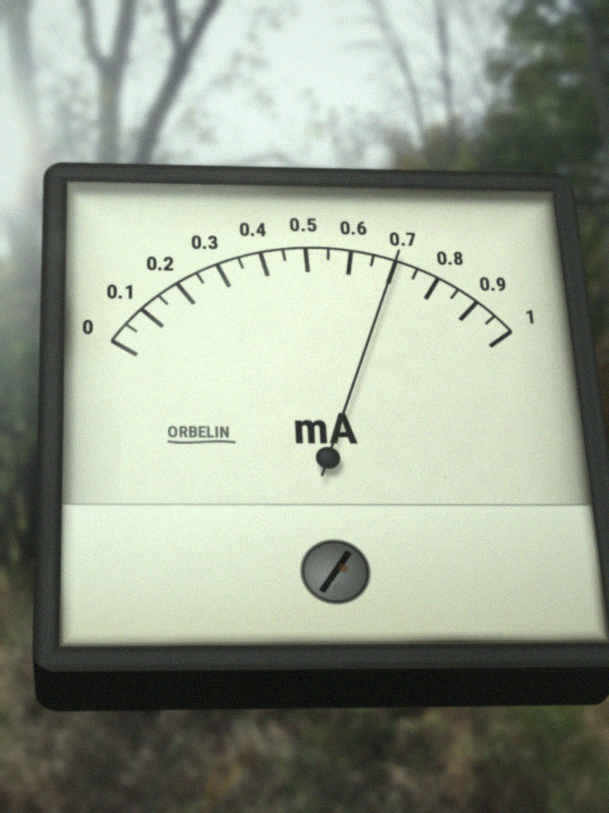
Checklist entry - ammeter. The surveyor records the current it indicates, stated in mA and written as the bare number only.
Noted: 0.7
